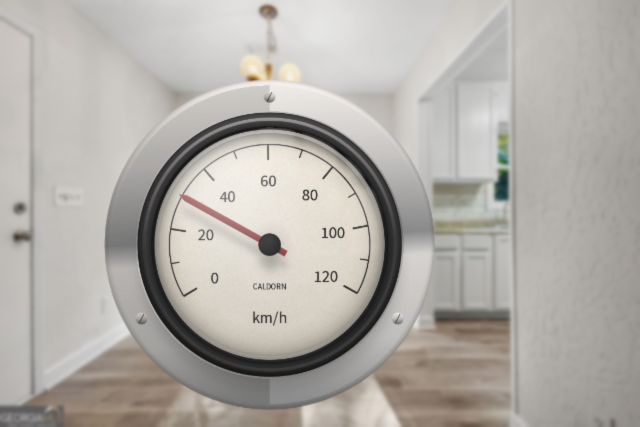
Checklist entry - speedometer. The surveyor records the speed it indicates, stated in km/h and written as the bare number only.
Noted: 30
